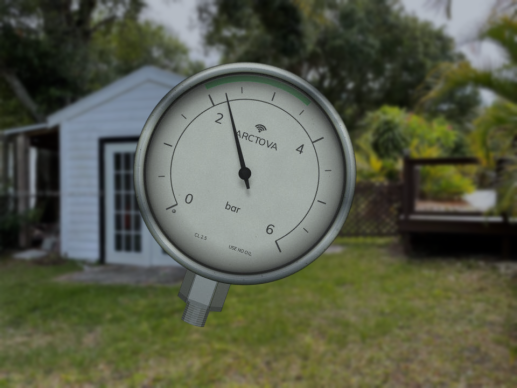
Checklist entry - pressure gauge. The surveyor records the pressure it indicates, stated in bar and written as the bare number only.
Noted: 2.25
